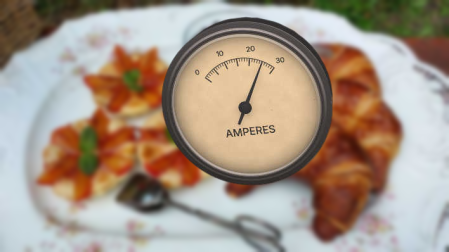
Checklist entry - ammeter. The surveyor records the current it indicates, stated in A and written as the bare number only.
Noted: 25
